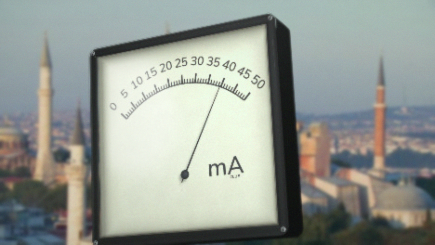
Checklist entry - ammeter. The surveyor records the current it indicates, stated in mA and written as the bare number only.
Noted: 40
